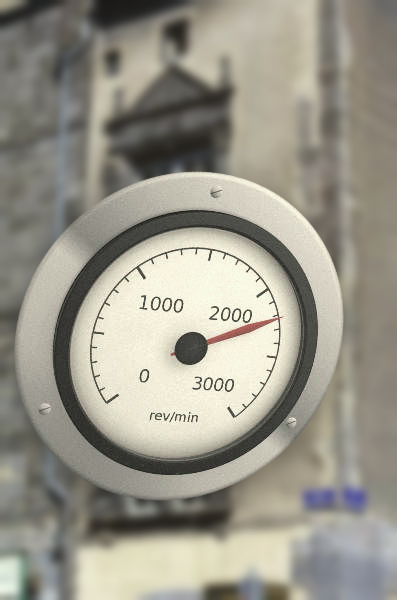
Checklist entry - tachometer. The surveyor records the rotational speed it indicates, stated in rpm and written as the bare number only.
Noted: 2200
